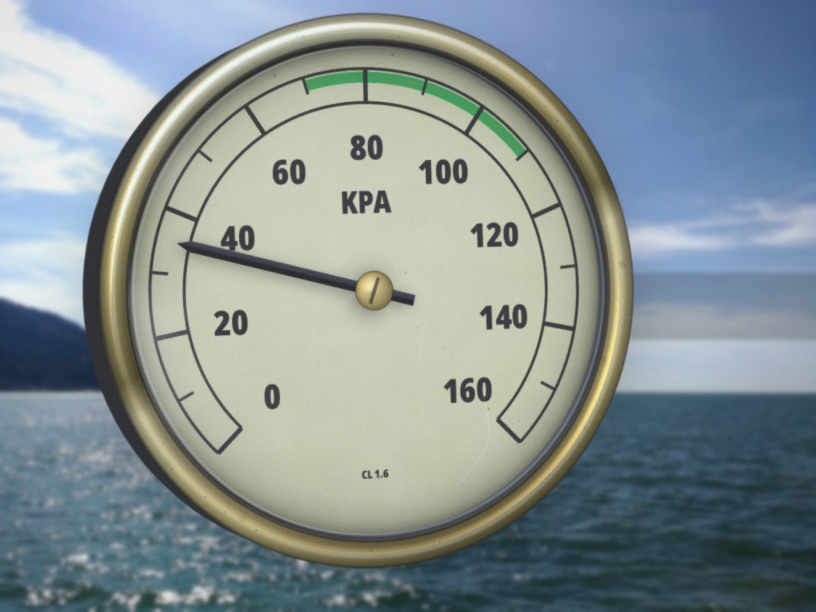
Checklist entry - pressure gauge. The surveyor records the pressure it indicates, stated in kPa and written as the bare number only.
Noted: 35
